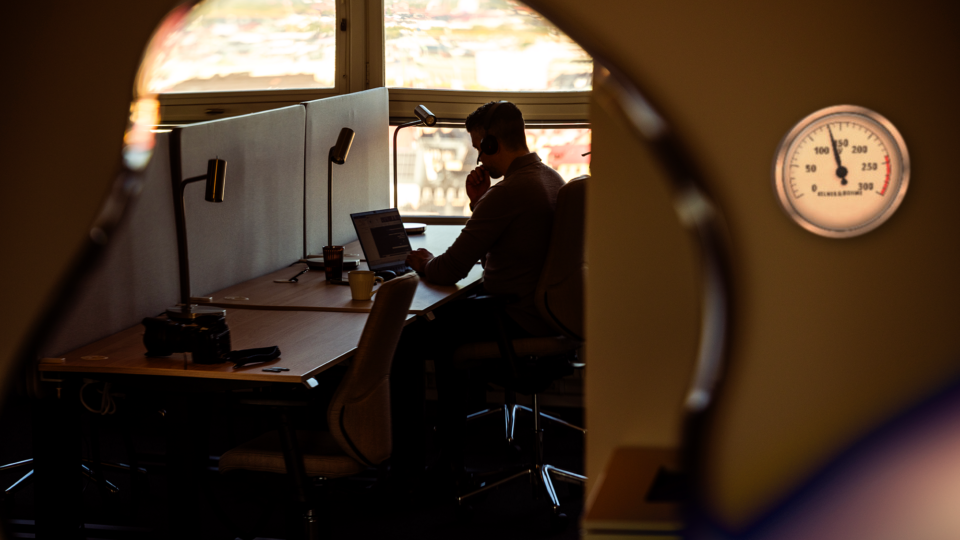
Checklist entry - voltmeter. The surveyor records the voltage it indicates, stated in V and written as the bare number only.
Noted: 130
